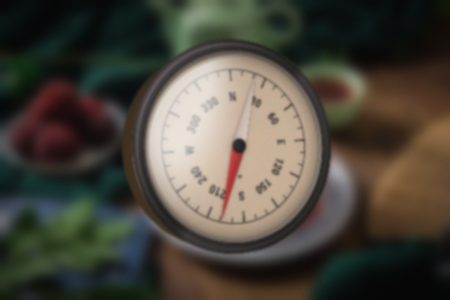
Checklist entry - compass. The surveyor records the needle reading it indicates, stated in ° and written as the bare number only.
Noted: 200
